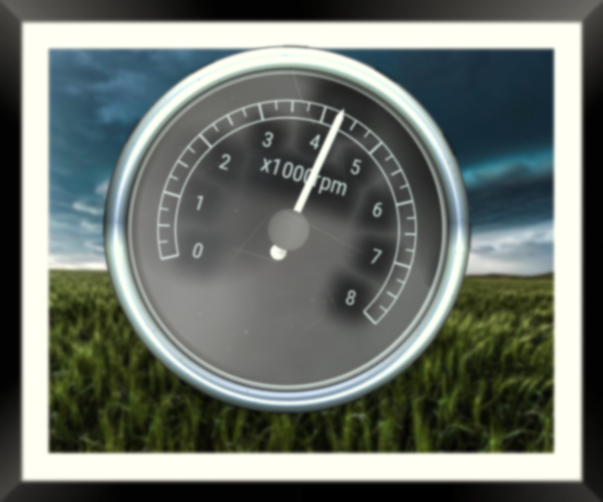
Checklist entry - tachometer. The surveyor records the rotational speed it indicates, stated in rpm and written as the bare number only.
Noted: 4250
